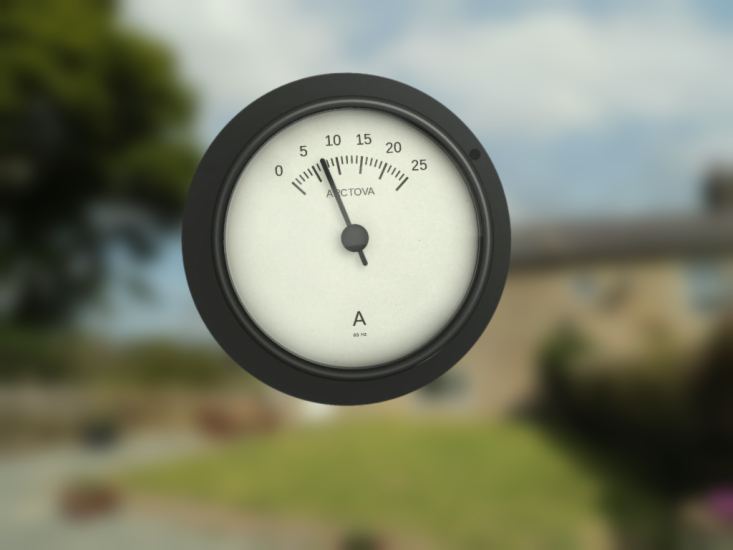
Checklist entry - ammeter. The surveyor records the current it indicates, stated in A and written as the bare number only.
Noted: 7
